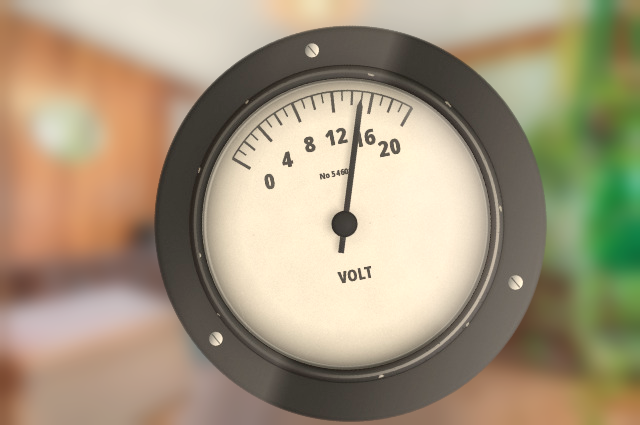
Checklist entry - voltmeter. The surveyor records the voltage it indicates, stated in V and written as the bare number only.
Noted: 15
